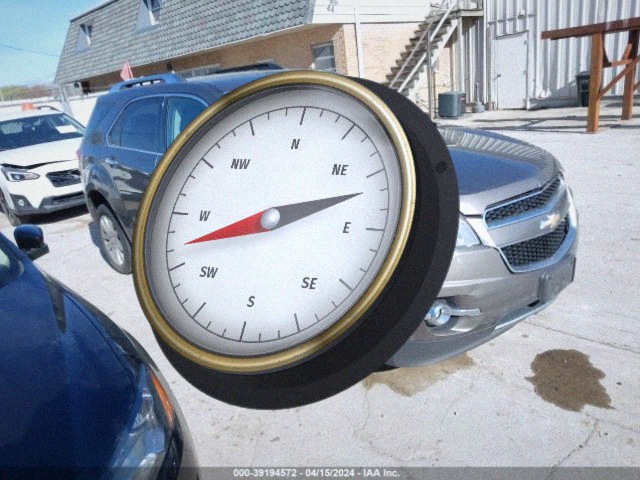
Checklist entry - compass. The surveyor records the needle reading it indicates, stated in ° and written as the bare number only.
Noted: 250
